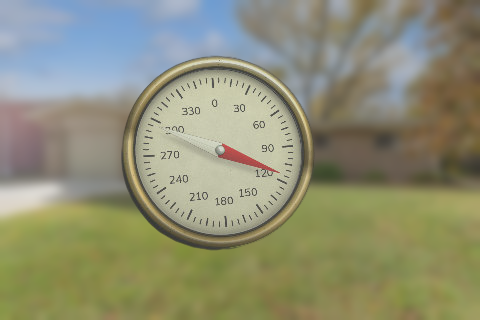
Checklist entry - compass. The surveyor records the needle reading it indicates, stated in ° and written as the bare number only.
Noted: 115
